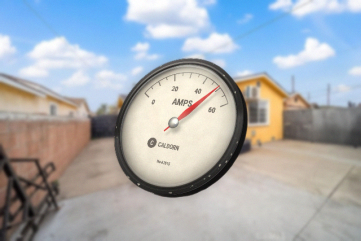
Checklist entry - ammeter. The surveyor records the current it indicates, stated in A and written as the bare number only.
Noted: 50
